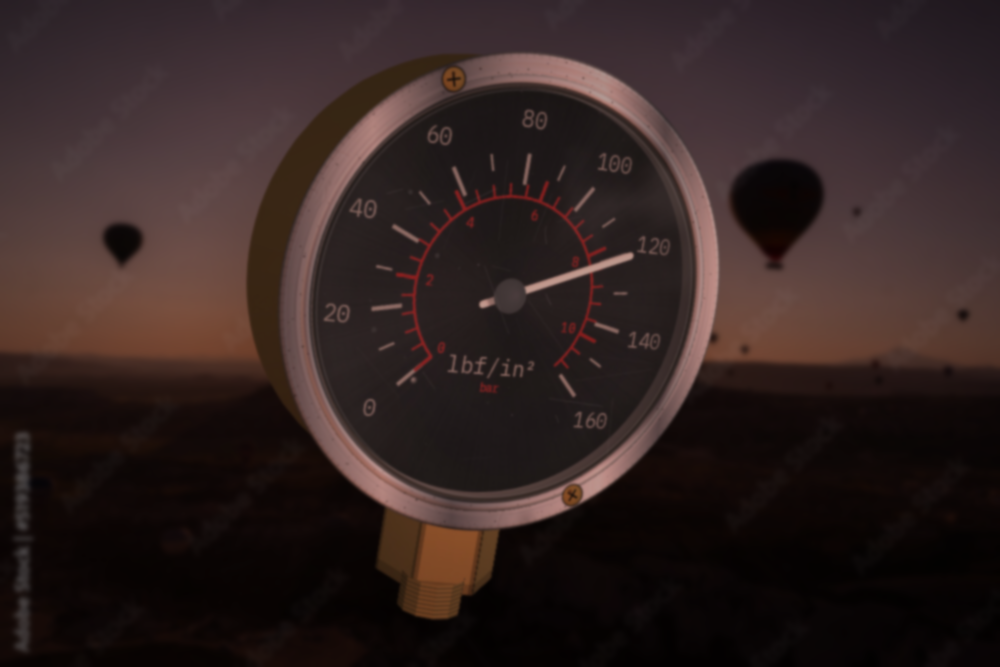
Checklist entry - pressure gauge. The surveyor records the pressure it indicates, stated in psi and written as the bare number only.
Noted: 120
